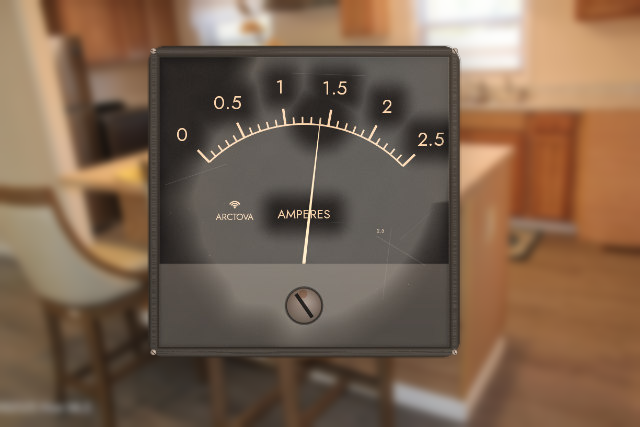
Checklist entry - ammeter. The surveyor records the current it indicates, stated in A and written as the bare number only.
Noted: 1.4
